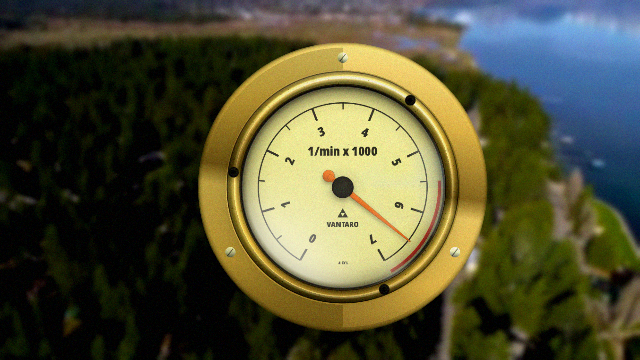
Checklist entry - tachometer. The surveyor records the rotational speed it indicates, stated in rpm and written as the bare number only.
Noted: 6500
